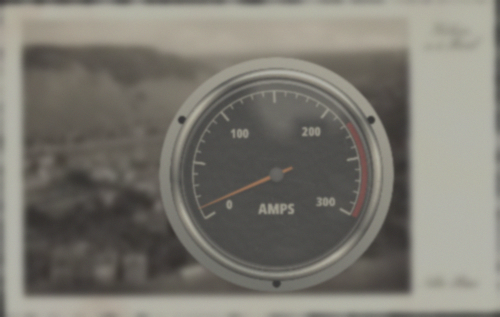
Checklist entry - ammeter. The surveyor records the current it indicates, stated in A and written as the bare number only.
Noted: 10
